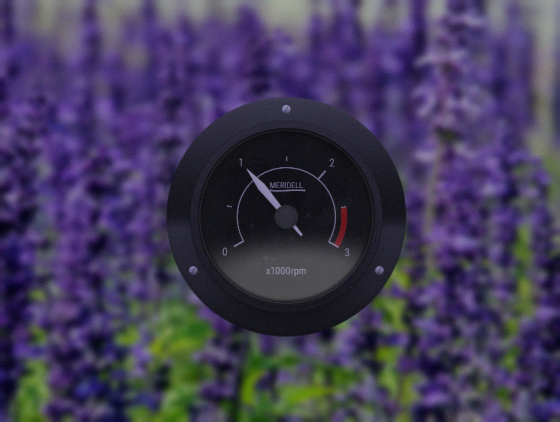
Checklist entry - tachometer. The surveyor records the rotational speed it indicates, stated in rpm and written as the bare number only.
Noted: 1000
